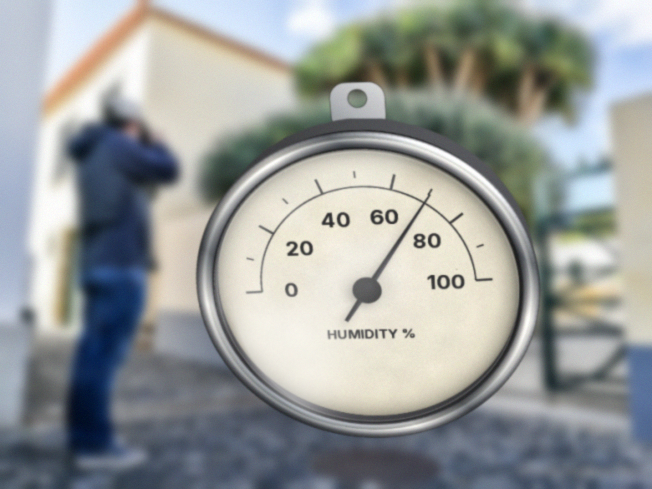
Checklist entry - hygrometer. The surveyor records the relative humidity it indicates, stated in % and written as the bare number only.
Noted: 70
